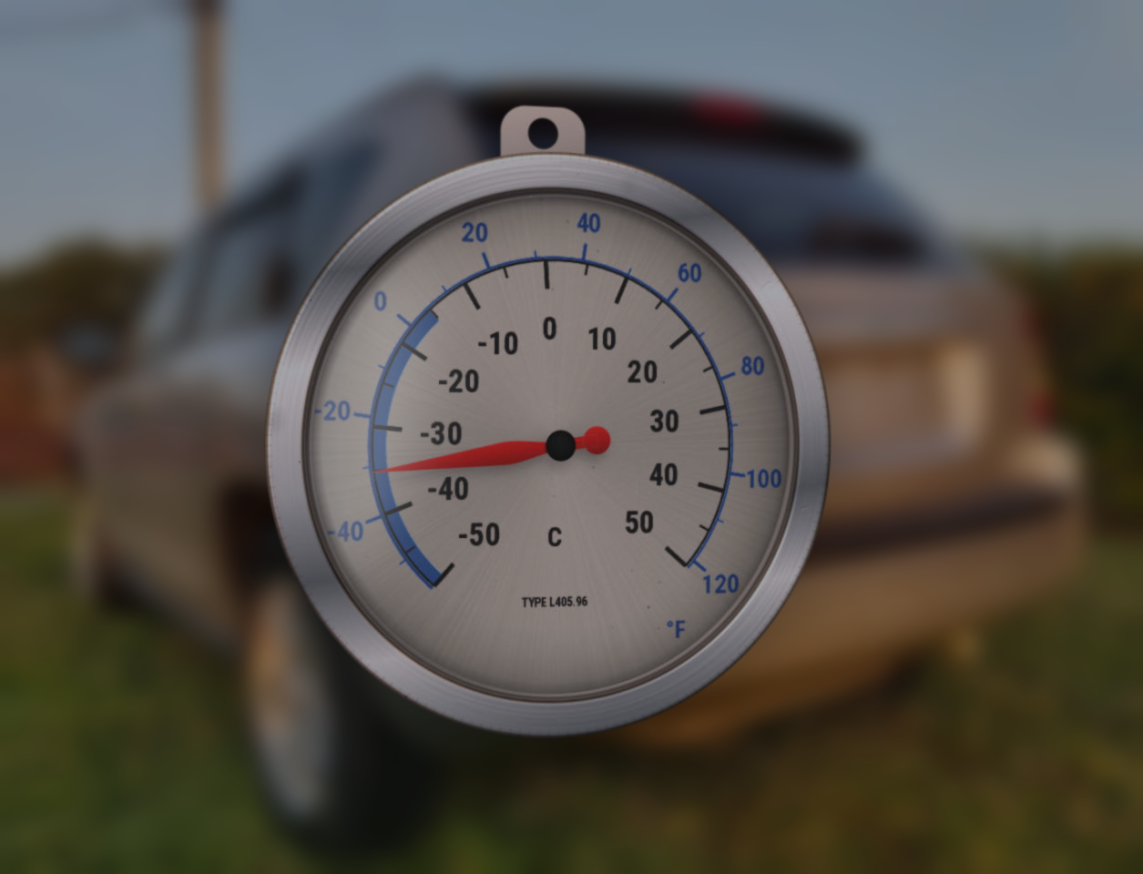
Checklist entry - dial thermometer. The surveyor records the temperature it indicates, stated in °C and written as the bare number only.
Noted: -35
